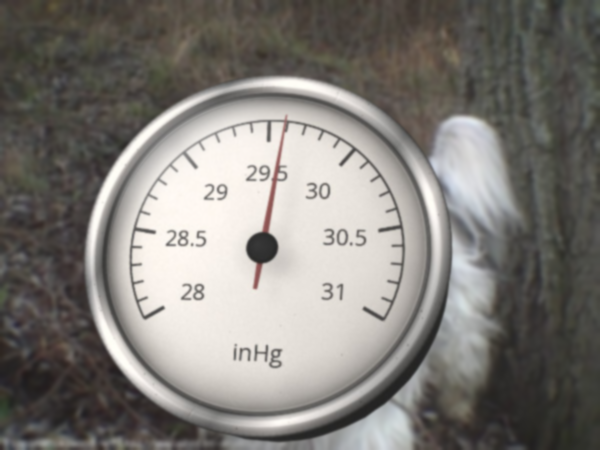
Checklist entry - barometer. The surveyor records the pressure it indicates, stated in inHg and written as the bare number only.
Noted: 29.6
